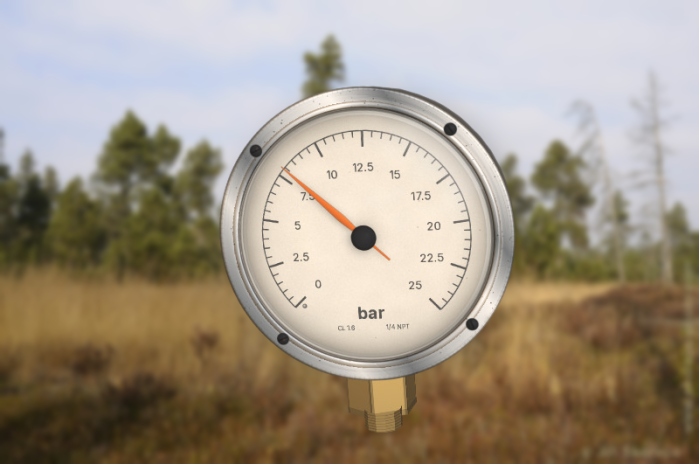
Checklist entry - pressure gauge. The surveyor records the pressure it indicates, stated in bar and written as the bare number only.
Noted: 8
